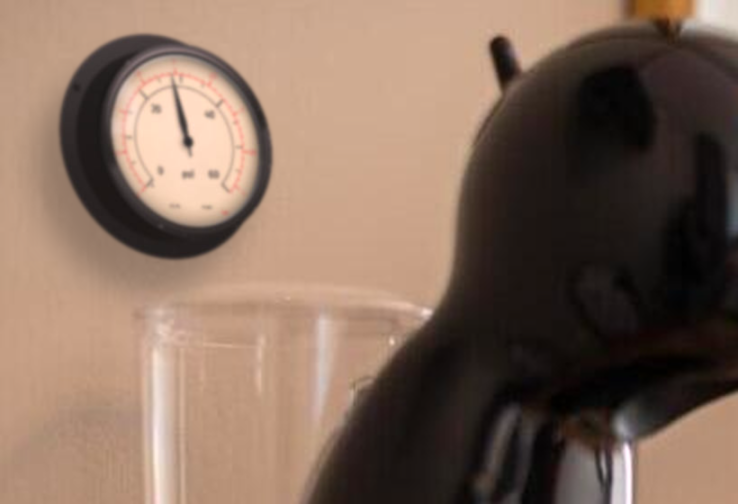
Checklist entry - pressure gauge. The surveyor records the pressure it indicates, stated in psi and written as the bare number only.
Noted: 27.5
